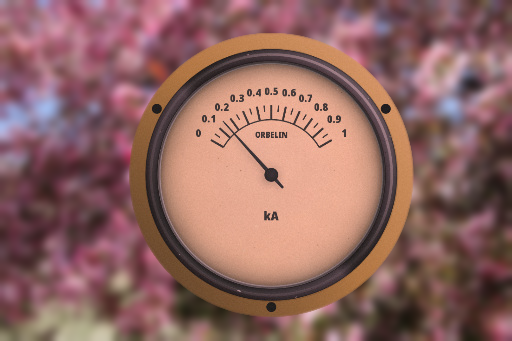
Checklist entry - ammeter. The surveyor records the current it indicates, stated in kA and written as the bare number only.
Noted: 0.15
